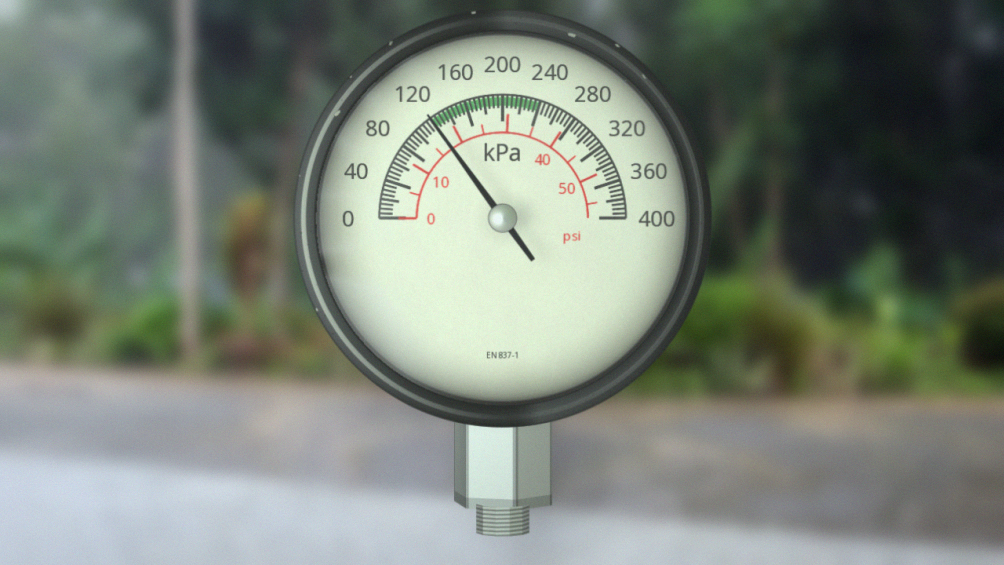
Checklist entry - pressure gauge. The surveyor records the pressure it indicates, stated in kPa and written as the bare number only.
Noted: 120
